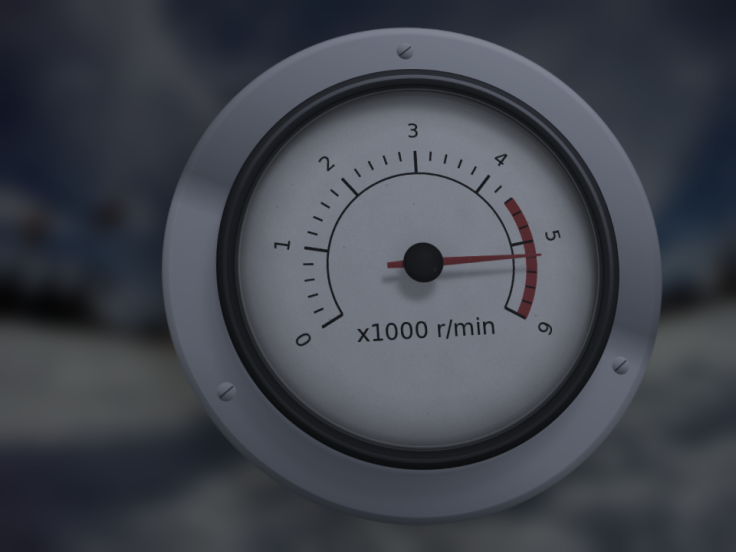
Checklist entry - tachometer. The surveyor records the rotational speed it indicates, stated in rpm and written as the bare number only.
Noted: 5200
